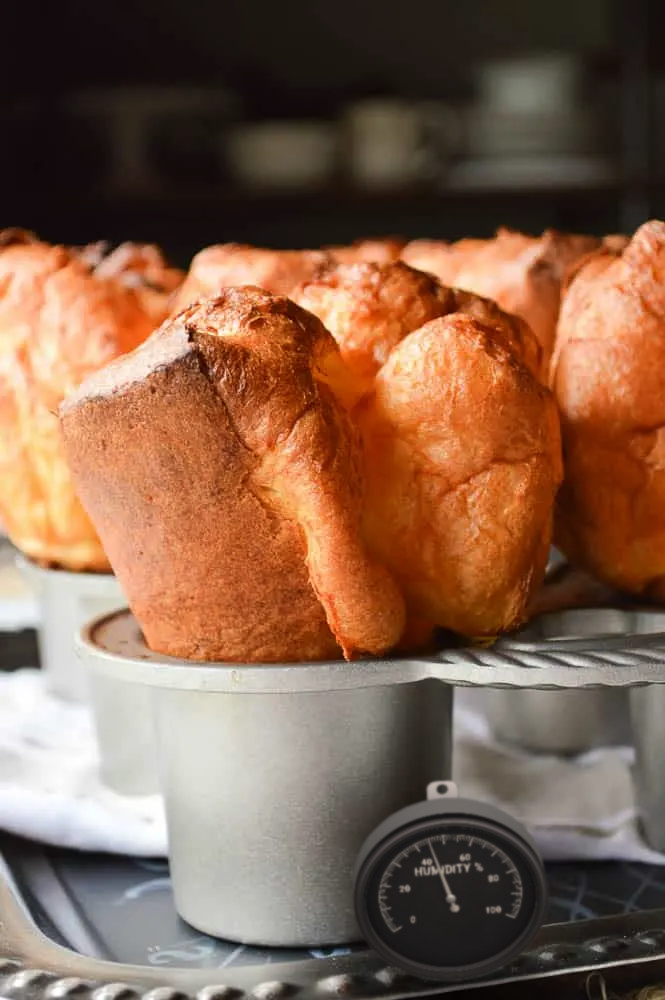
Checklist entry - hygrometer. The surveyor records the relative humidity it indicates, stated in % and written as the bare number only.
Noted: 45
